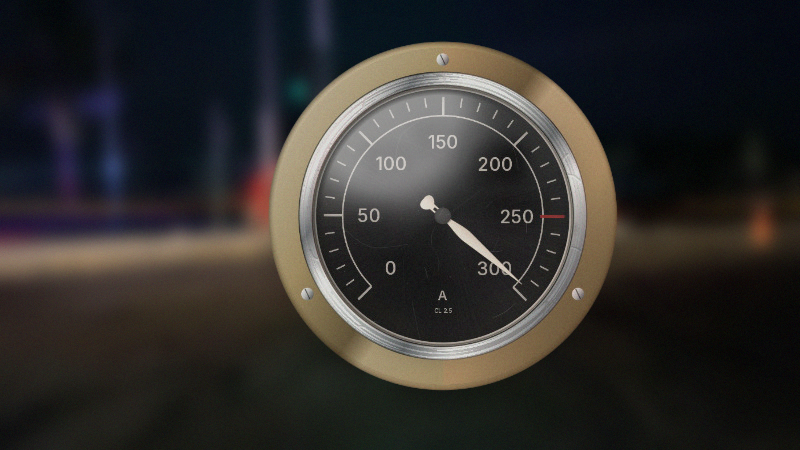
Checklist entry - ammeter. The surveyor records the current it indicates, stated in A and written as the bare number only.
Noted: 295
